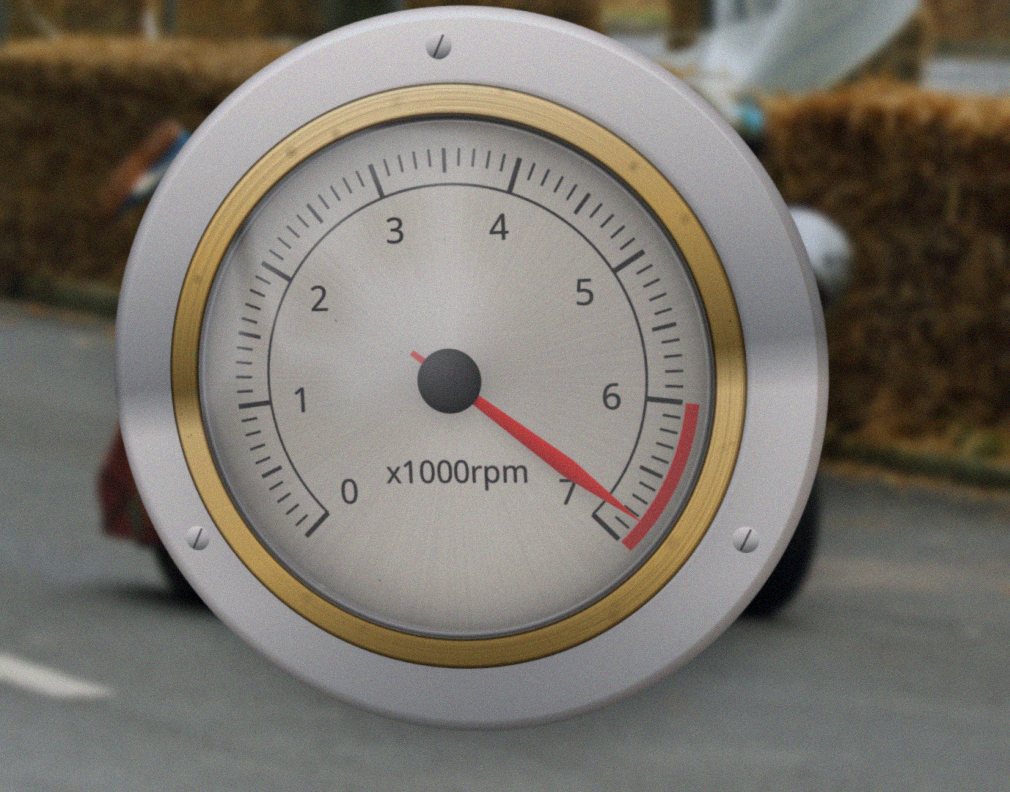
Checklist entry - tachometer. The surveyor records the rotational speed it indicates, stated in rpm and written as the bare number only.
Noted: 6800
